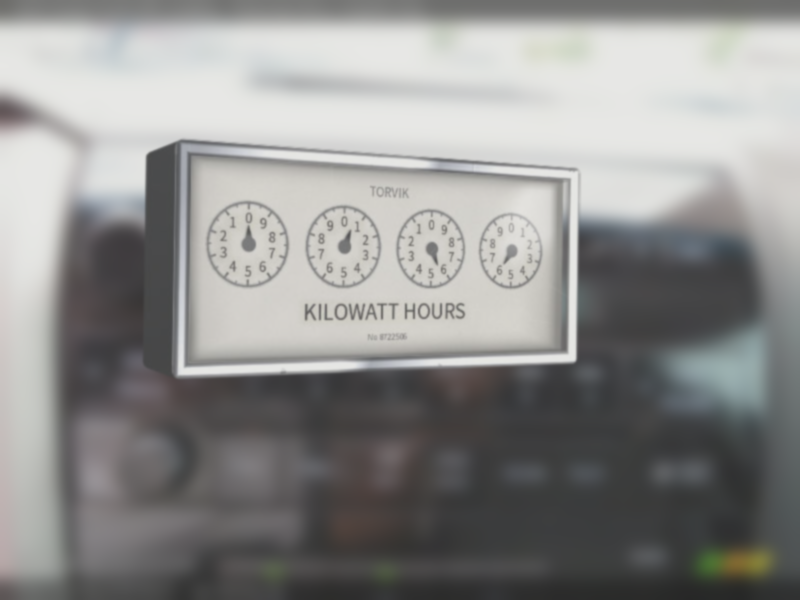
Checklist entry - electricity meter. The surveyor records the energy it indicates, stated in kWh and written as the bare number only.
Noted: 56
